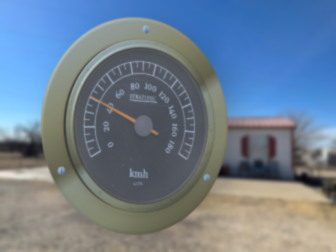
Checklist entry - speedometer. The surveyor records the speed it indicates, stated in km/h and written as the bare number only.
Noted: 40
